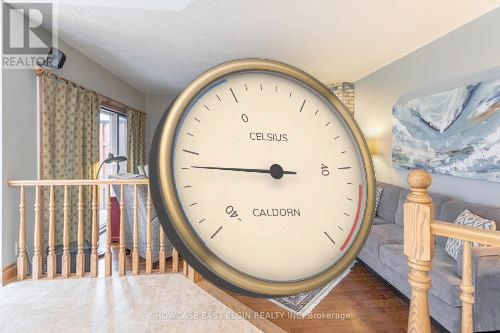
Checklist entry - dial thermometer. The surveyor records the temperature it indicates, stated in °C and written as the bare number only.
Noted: -24
